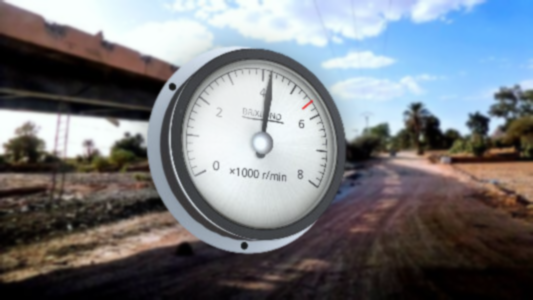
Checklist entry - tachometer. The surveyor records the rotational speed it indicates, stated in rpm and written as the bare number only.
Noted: 4200
